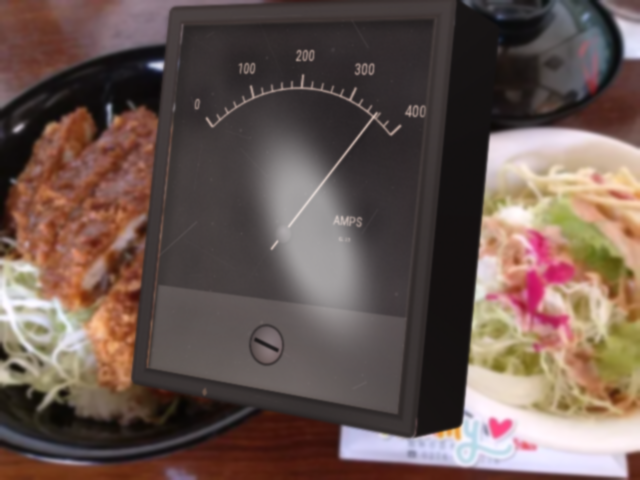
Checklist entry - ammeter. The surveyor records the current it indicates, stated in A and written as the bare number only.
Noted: 360
